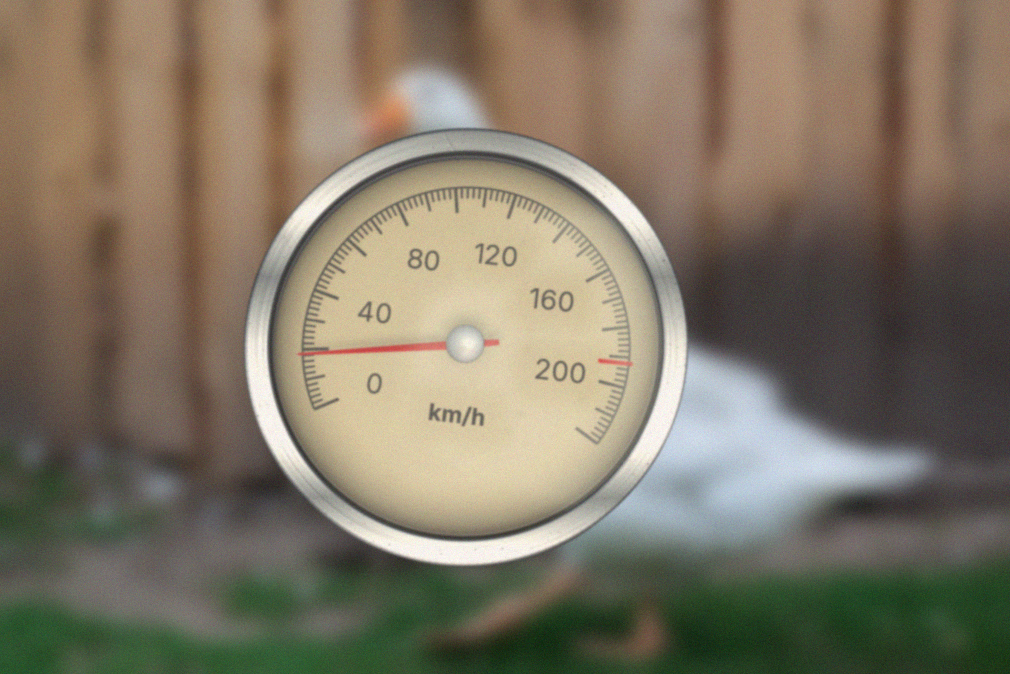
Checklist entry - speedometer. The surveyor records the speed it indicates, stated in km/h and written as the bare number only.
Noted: 18
